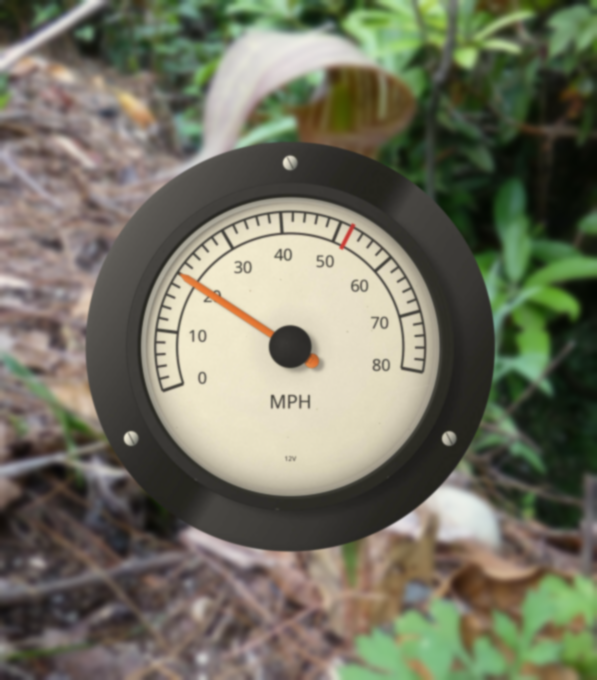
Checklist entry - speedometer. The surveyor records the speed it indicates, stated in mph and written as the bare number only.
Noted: 20
